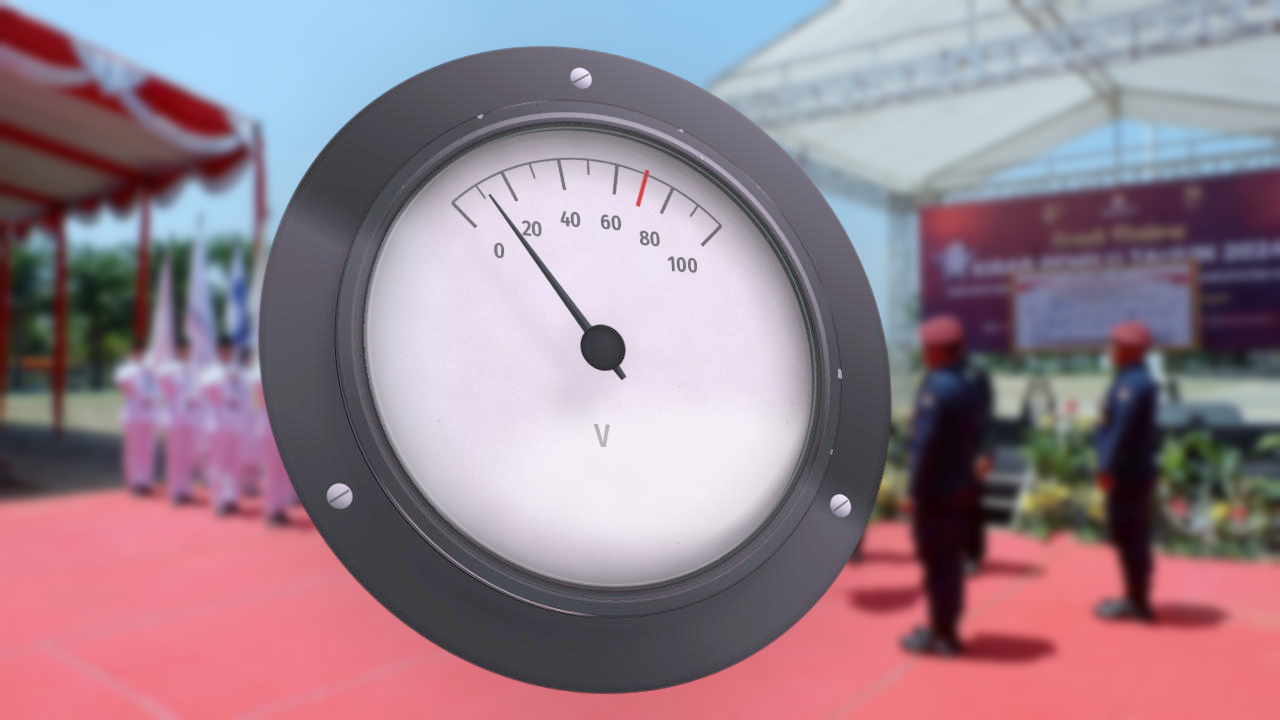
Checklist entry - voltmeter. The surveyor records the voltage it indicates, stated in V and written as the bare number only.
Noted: 10
